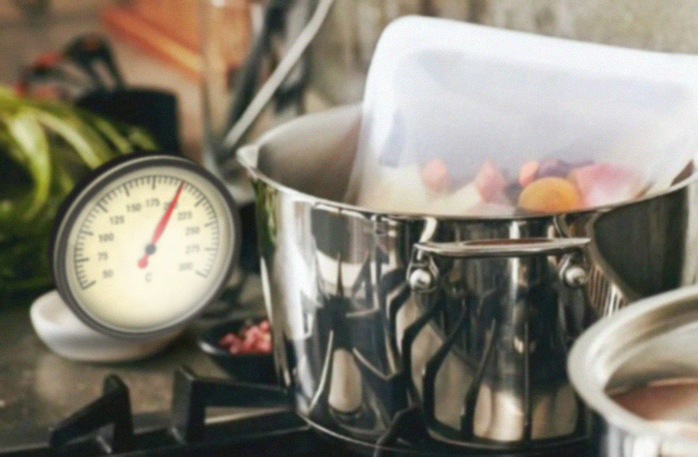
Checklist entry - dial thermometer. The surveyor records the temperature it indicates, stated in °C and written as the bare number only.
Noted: 200
